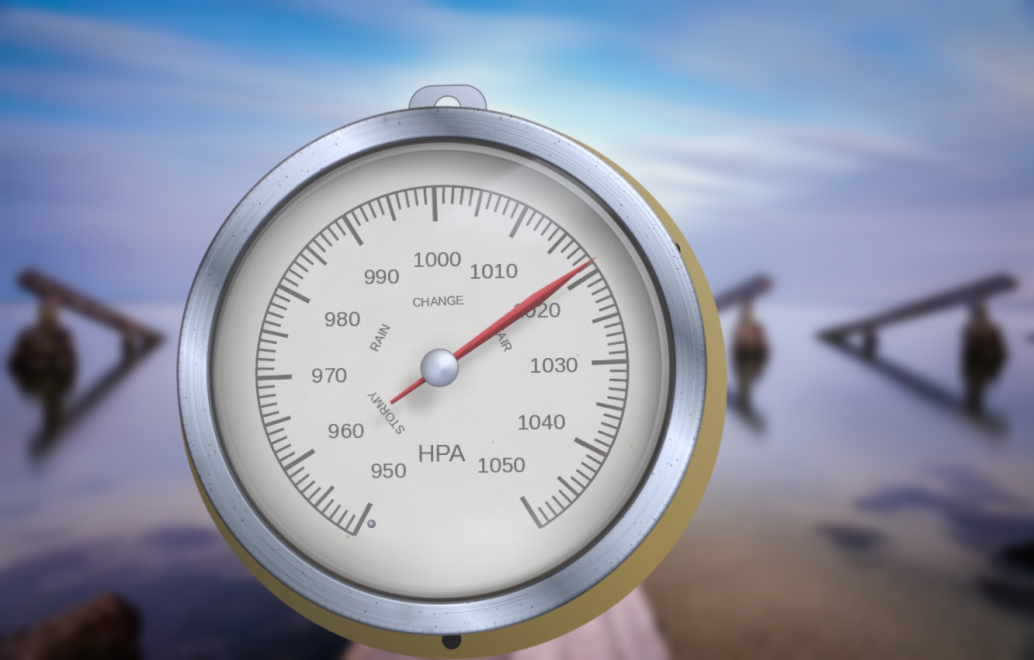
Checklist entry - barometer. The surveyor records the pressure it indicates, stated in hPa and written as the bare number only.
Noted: 1019
